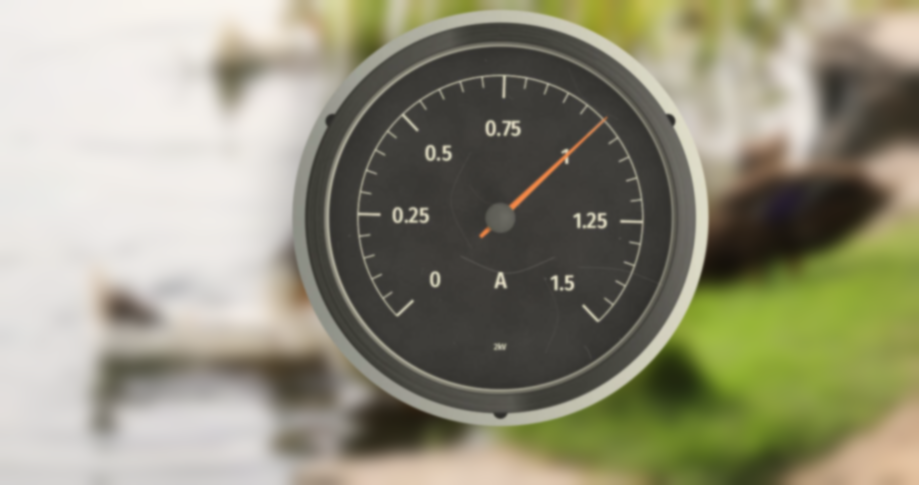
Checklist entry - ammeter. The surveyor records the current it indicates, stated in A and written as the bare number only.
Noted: 1
